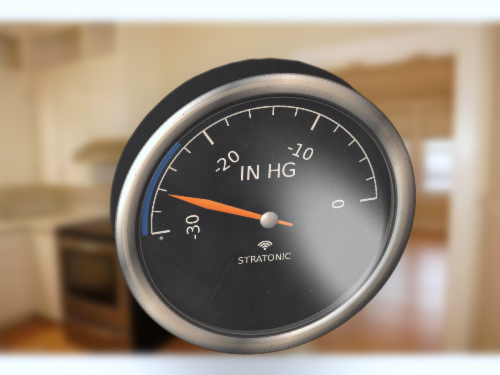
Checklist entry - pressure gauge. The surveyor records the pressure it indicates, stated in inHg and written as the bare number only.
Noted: -26
